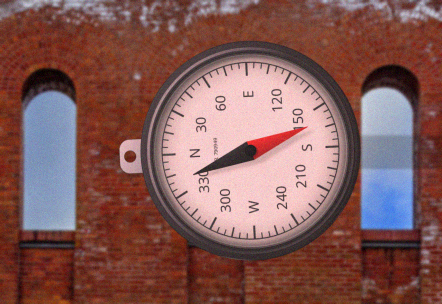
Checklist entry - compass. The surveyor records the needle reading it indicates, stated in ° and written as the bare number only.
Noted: 160
